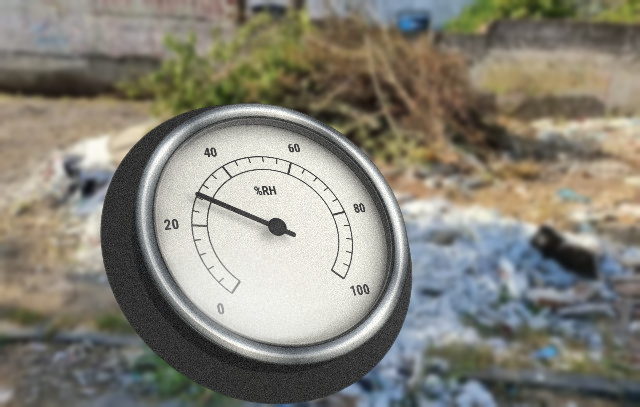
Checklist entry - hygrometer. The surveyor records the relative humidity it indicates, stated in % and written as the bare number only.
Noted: 28
